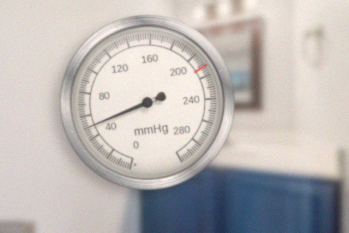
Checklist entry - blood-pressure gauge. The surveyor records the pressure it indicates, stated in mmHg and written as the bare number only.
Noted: 50
